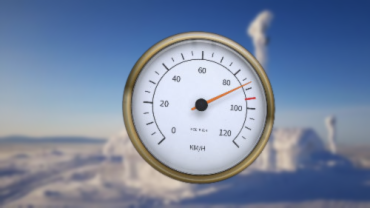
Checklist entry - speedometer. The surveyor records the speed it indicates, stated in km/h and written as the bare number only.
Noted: 87.5
